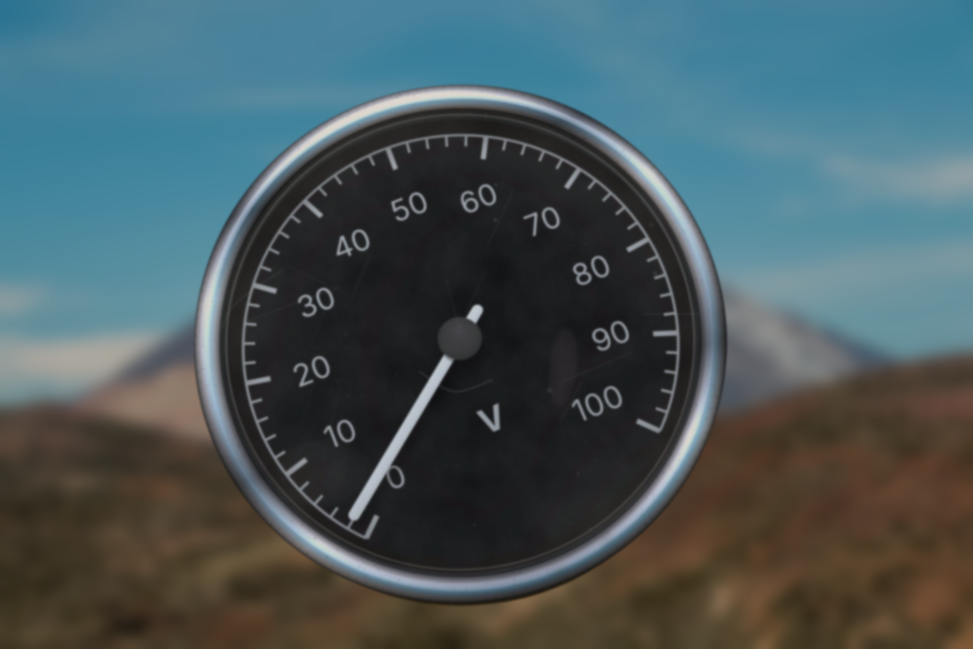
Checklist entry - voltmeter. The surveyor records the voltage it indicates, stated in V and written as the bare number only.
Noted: 2
